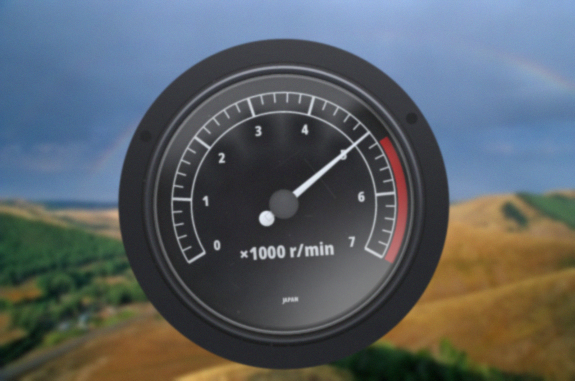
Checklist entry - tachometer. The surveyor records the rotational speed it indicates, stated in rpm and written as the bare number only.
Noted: 5000
